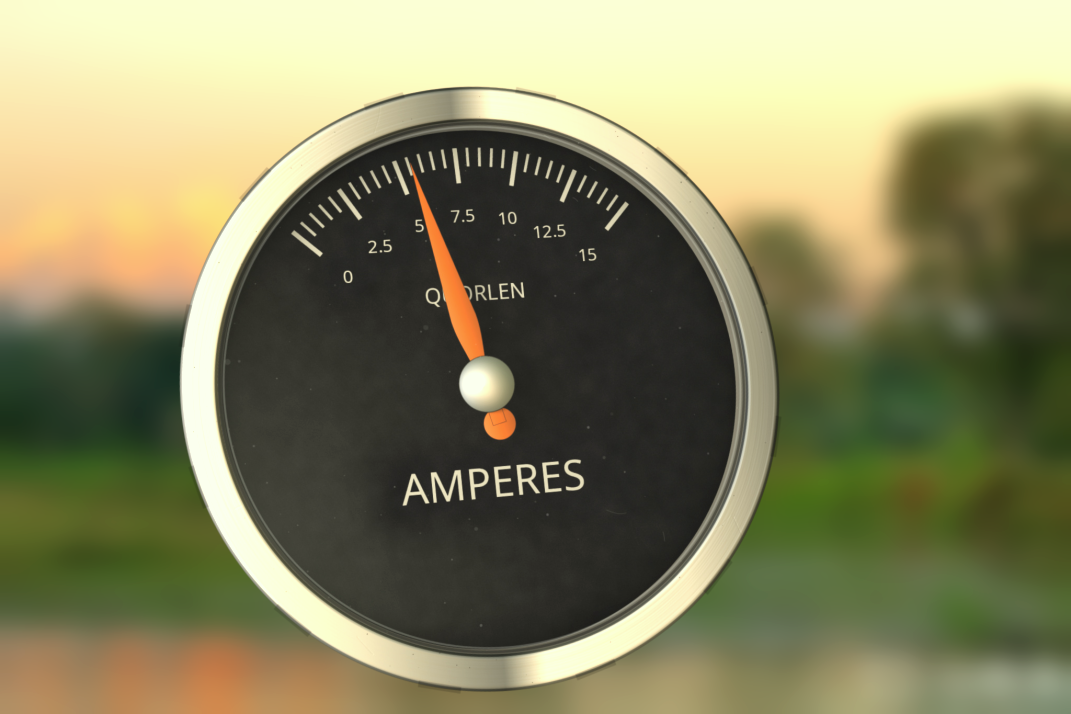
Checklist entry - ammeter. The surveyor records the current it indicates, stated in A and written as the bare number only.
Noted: 5.5
